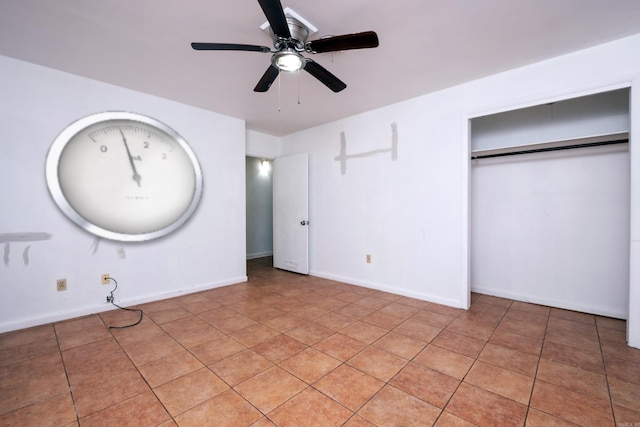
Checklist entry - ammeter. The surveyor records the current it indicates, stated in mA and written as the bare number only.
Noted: 1
